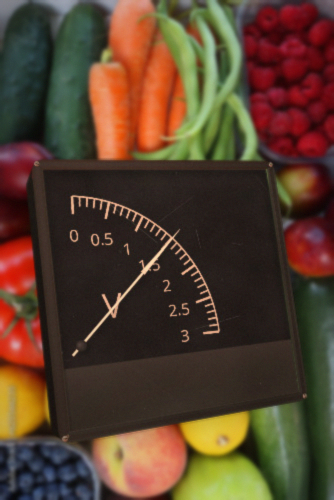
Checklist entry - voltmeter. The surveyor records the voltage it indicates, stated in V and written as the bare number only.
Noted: 1.5
